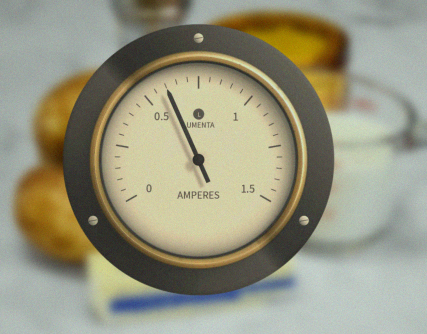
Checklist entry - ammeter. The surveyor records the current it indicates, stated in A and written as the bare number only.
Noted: 0.6
